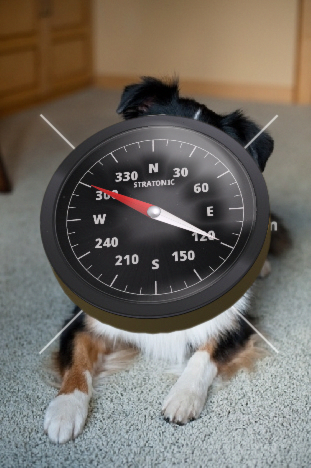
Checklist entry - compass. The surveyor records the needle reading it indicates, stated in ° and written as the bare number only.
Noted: 300
